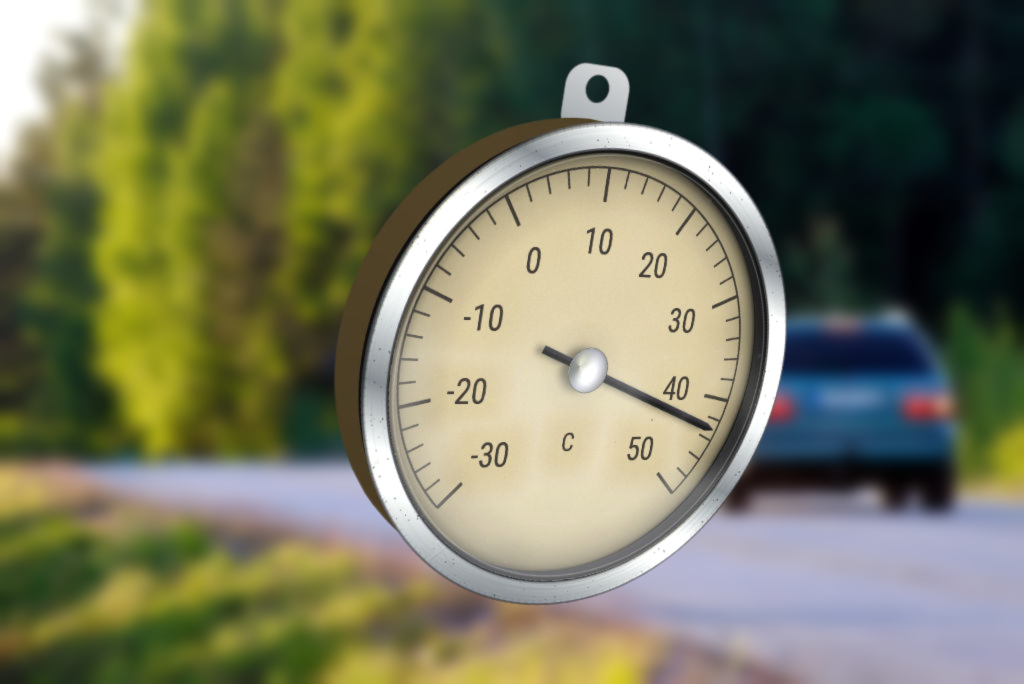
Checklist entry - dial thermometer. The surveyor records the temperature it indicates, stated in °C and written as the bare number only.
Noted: 43
